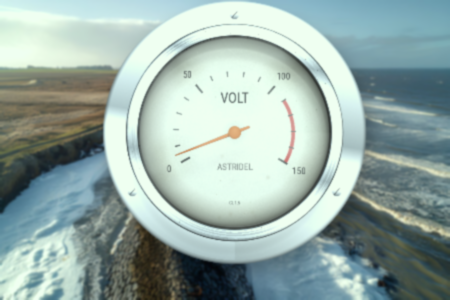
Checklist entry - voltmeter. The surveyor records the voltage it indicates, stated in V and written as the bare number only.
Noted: 5
